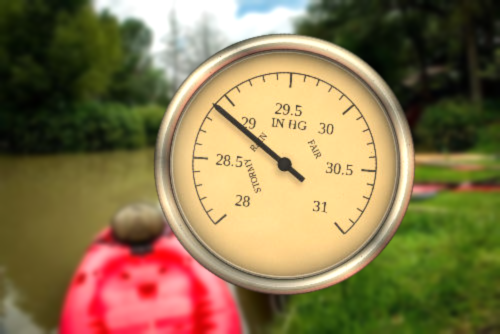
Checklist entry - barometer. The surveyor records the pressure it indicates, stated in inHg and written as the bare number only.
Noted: 28.9
